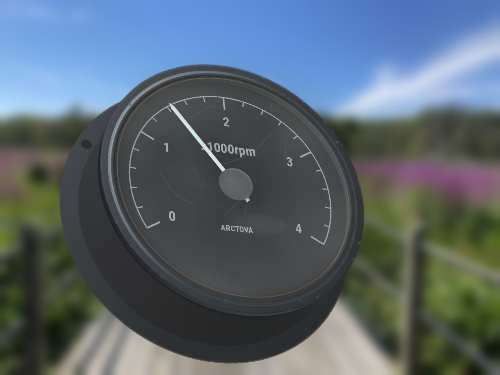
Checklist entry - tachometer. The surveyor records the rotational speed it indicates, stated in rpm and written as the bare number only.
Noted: 1400
